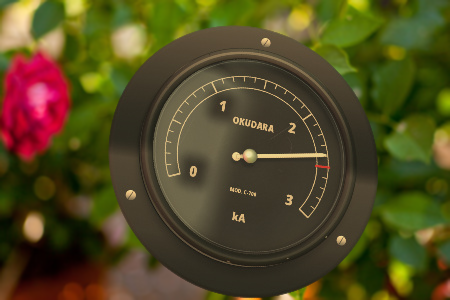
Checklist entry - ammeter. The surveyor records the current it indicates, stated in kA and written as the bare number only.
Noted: 2.4
